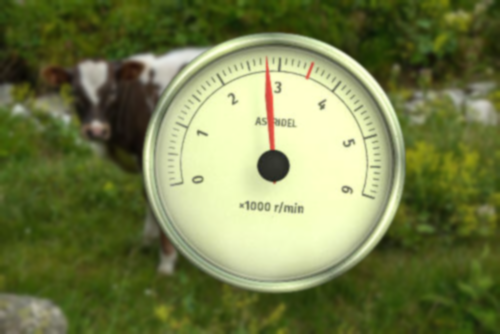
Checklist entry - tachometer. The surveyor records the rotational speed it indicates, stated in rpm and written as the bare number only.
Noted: 2800
